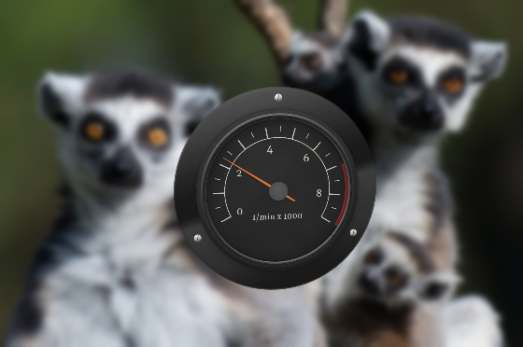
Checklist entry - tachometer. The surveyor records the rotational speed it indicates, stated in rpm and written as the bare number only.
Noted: 2250
